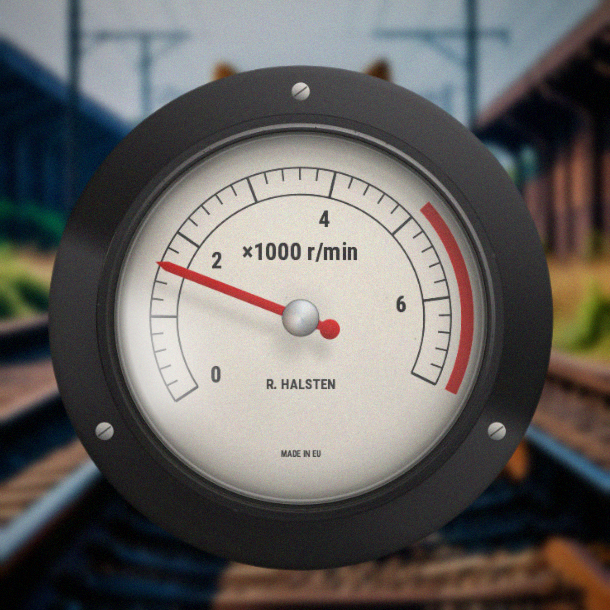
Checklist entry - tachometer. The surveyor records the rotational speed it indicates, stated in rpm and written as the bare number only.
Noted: 1600
